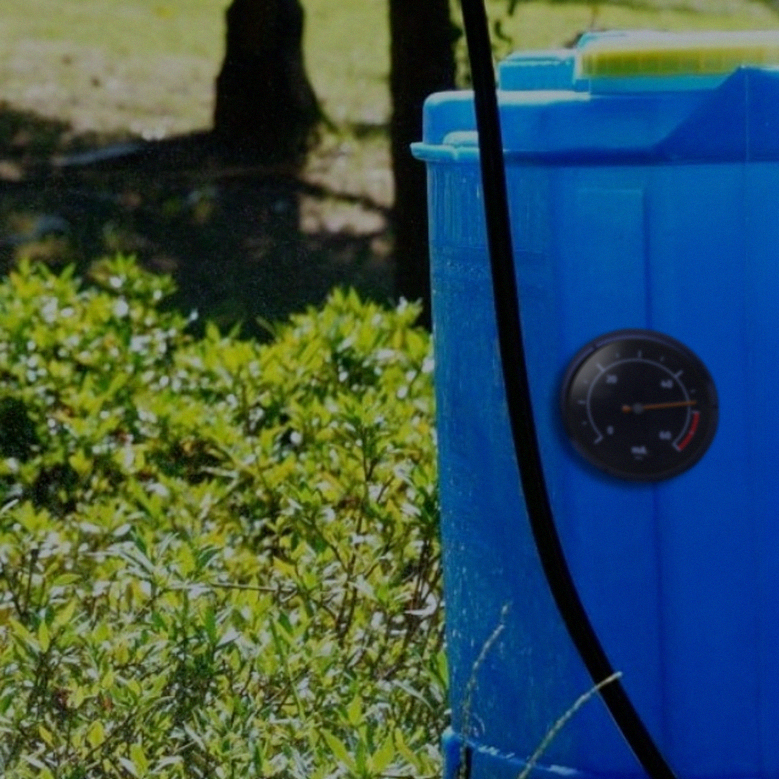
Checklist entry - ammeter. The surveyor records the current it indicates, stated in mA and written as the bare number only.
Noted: 47.5
